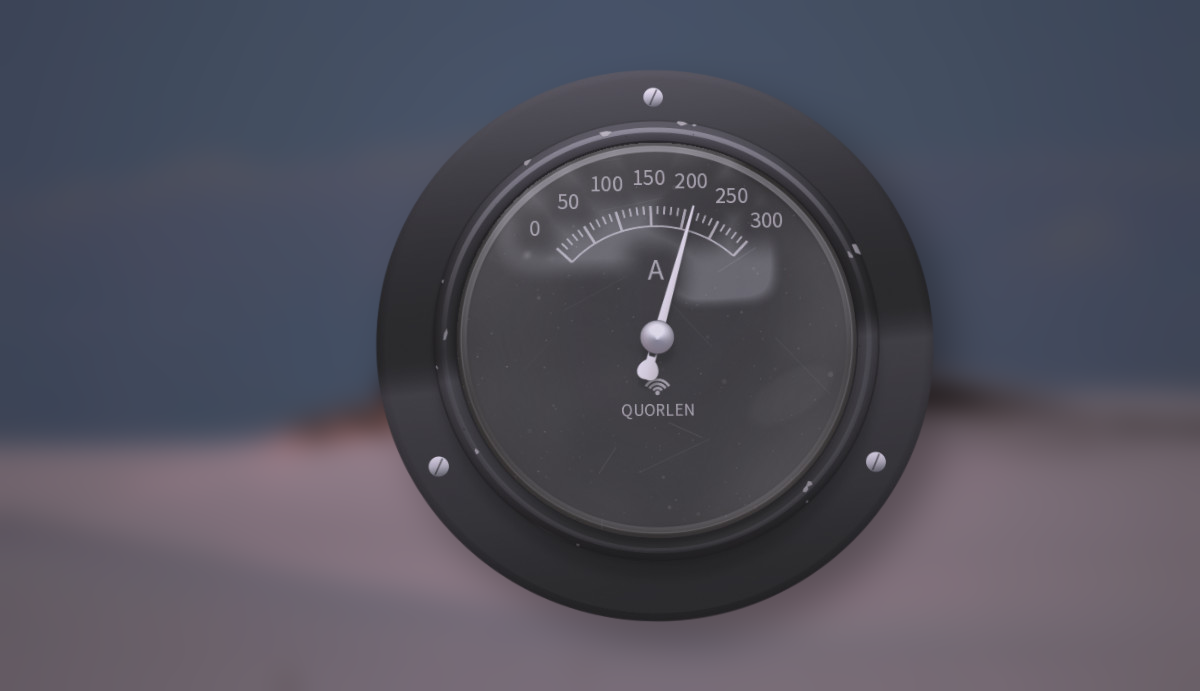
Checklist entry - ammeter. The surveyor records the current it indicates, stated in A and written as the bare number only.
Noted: 210
